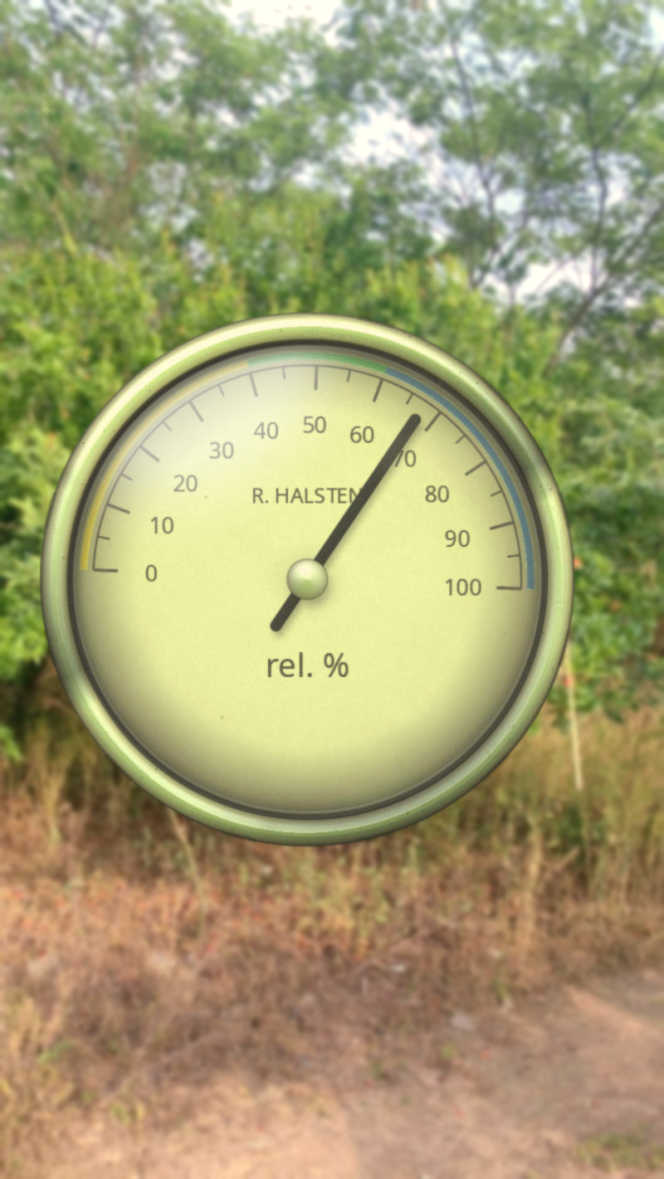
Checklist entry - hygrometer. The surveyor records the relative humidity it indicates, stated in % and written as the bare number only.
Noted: 67.5
